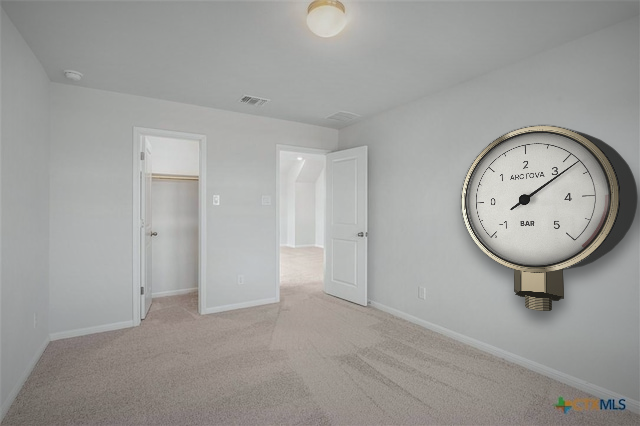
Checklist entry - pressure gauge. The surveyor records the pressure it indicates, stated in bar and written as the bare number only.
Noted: 3.25
